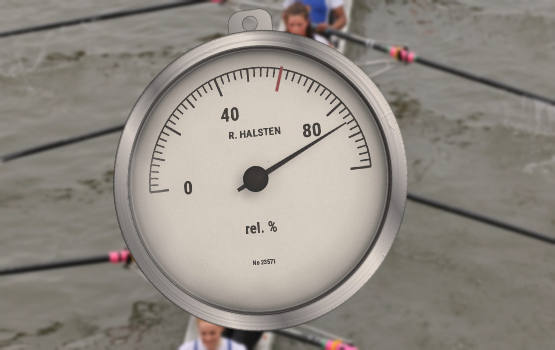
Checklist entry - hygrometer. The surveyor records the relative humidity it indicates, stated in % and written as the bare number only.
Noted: 86
